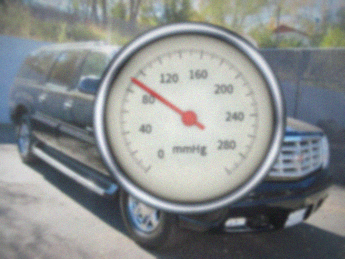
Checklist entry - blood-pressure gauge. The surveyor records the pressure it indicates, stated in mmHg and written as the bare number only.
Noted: 90
